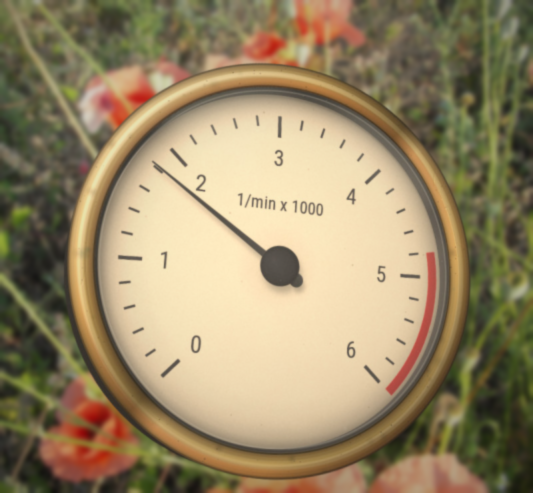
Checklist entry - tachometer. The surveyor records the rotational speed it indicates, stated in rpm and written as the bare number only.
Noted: 1800
